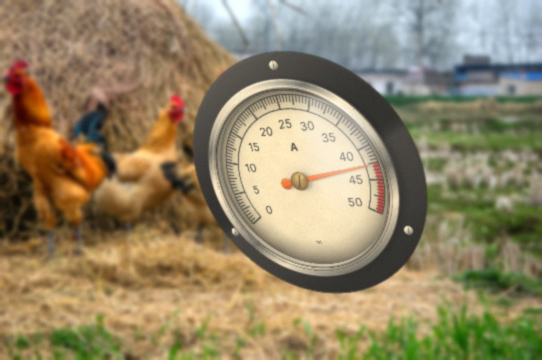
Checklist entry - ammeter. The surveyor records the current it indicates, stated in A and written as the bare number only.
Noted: 42.5
